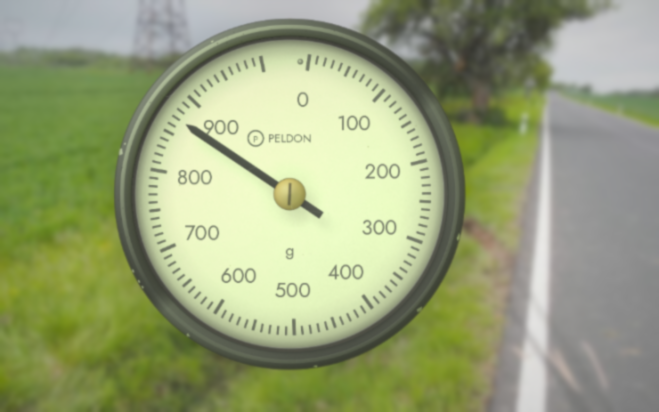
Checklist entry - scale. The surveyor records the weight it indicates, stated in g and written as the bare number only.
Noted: 870
